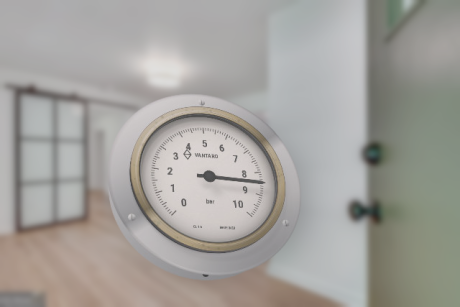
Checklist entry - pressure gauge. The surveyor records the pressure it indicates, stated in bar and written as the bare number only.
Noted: 8.5
